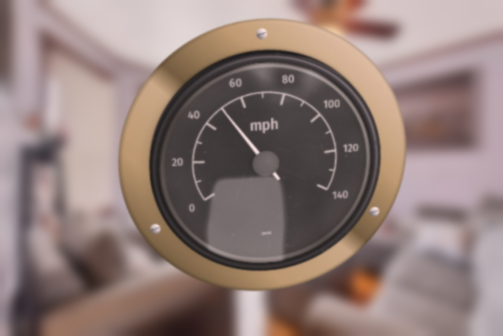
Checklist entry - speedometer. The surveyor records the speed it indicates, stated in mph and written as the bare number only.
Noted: 50
